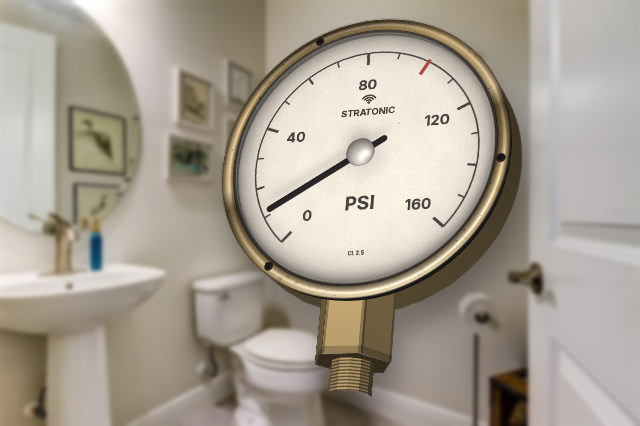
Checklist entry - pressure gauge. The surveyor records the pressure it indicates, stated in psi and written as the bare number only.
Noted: 10
